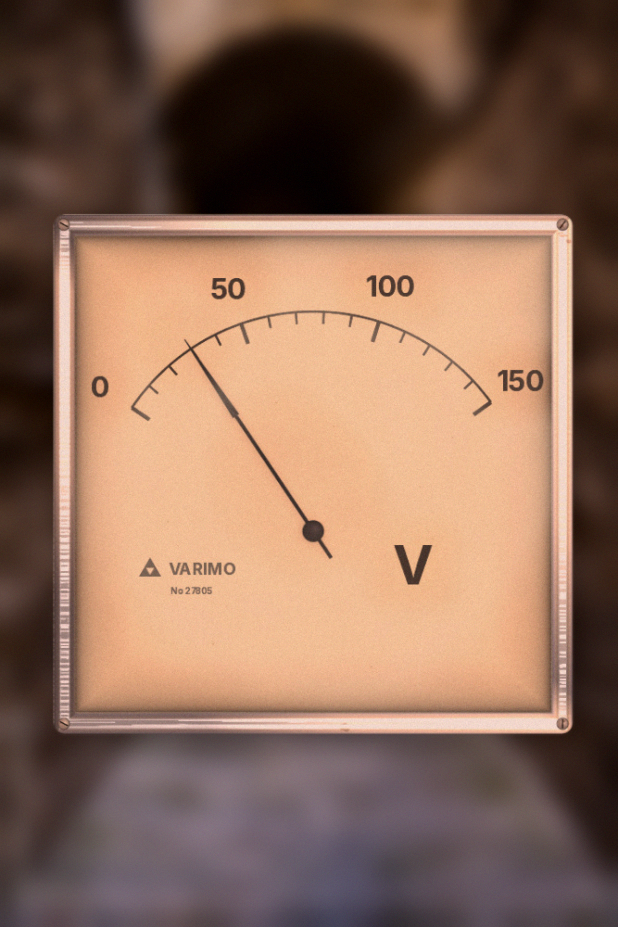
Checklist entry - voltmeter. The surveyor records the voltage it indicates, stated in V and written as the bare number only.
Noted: 30
